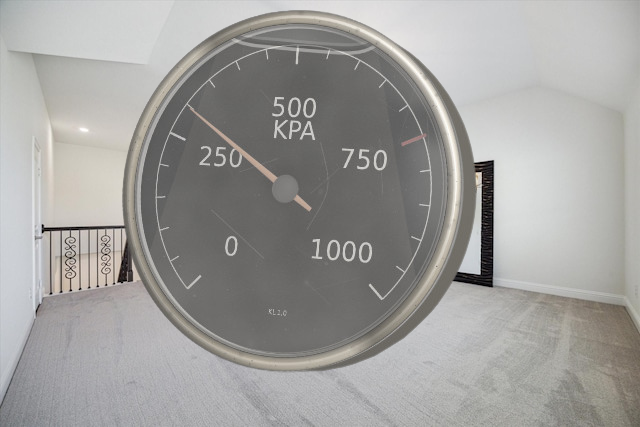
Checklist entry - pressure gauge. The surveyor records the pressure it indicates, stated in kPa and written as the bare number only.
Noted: 300
